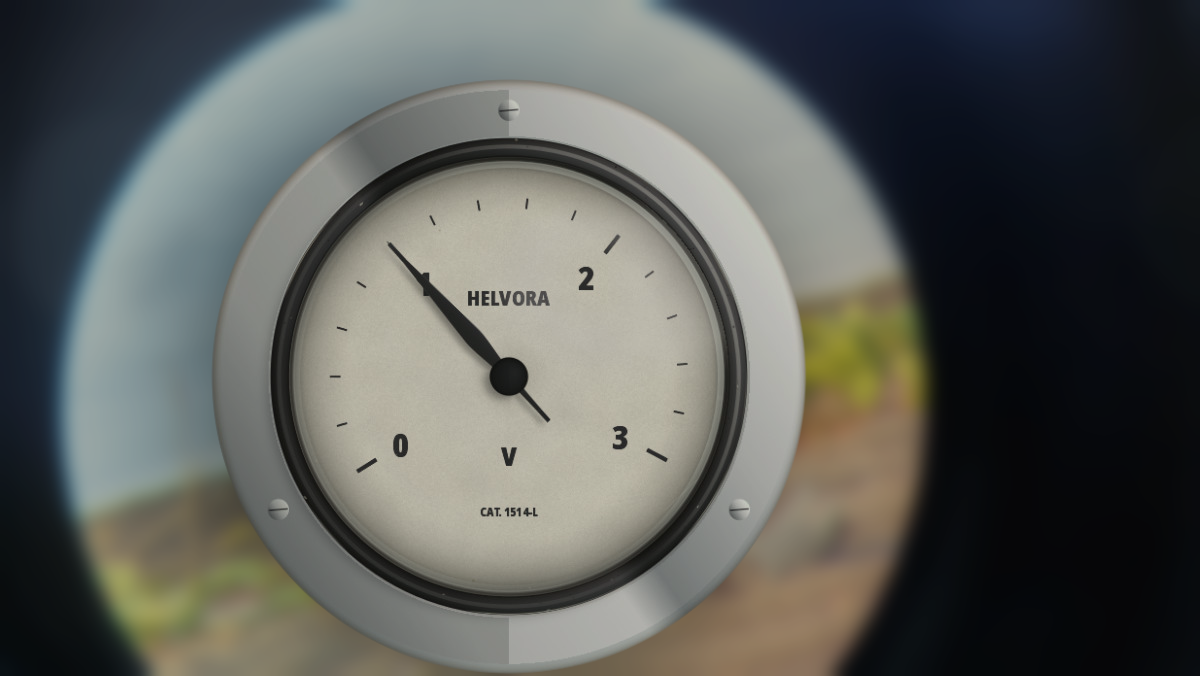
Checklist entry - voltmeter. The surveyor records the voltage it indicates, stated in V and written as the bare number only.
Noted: 1
